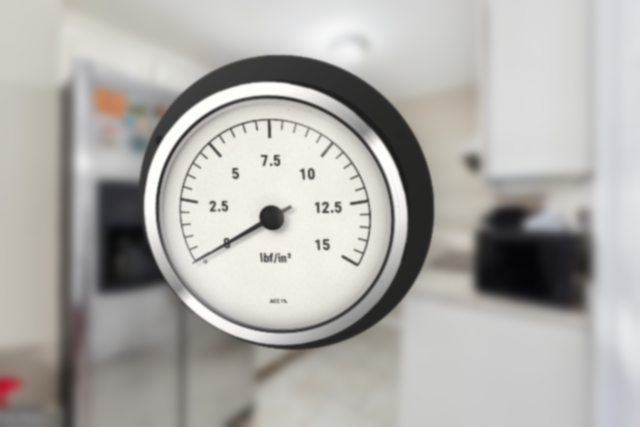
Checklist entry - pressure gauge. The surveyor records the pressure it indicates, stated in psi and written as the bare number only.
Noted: 0
